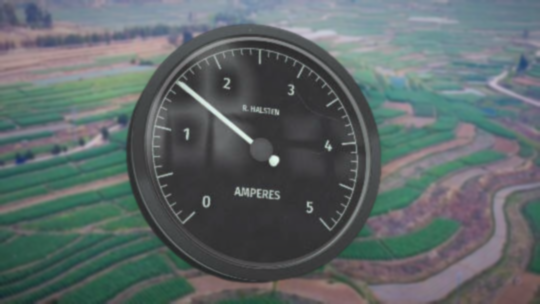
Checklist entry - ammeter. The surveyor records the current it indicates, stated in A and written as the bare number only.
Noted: 1.5
